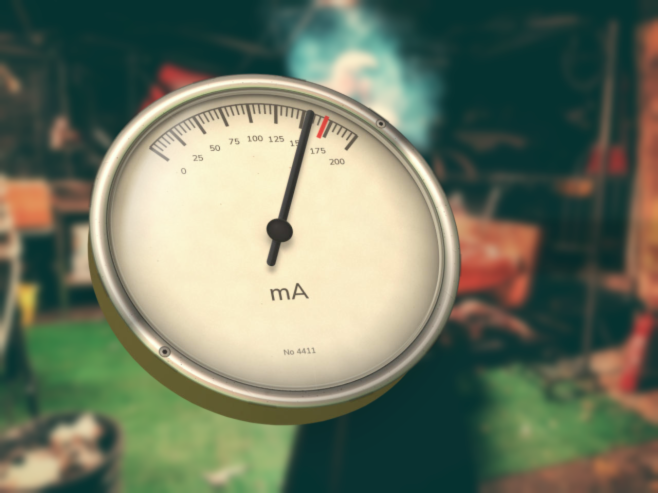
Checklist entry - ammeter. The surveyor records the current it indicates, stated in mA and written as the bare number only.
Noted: 155
